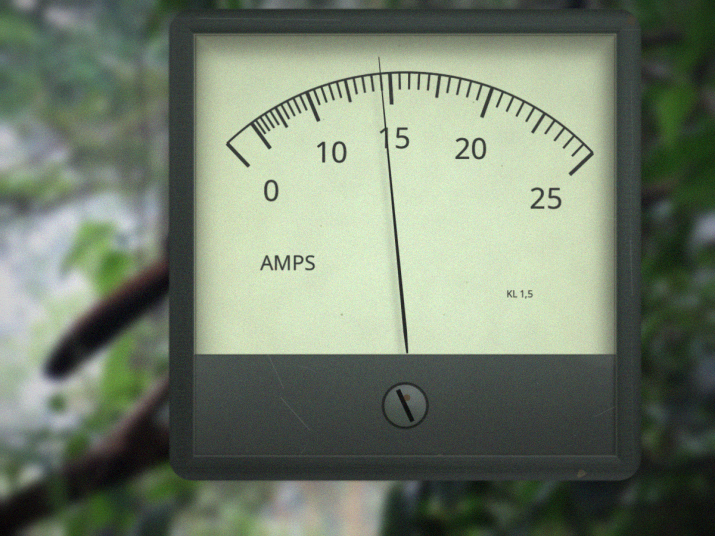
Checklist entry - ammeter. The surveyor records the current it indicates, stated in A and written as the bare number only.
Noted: 14.5
